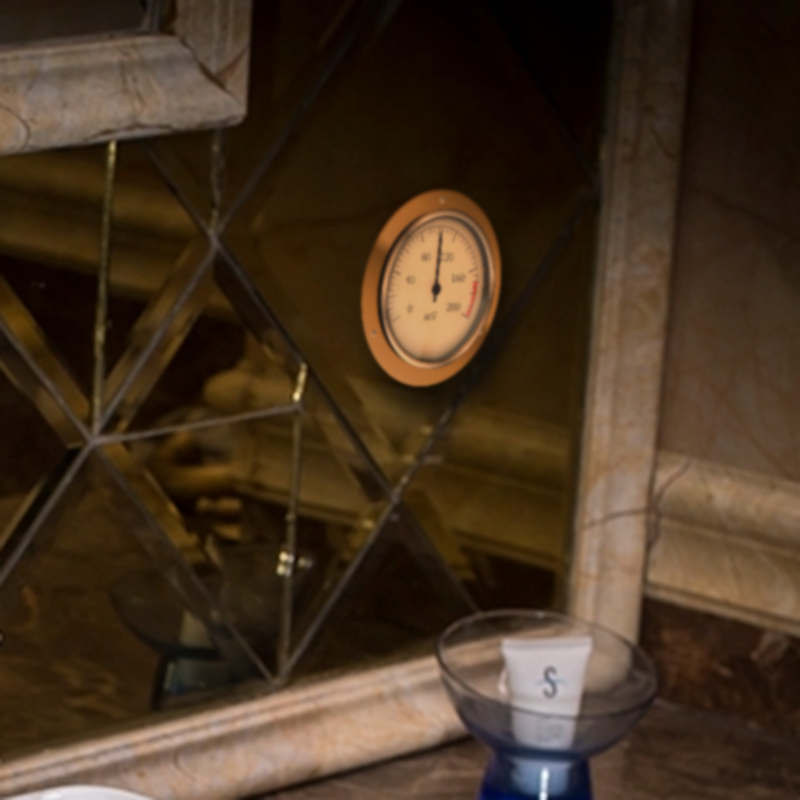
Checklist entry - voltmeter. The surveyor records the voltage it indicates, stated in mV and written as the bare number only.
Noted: 100
